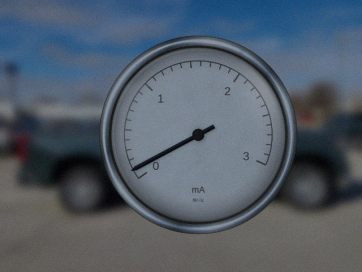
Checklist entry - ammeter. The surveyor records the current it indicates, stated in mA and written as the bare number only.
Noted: 0.1
